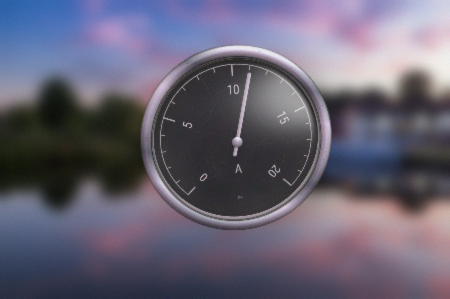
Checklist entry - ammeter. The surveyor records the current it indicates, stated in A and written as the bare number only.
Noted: 11
